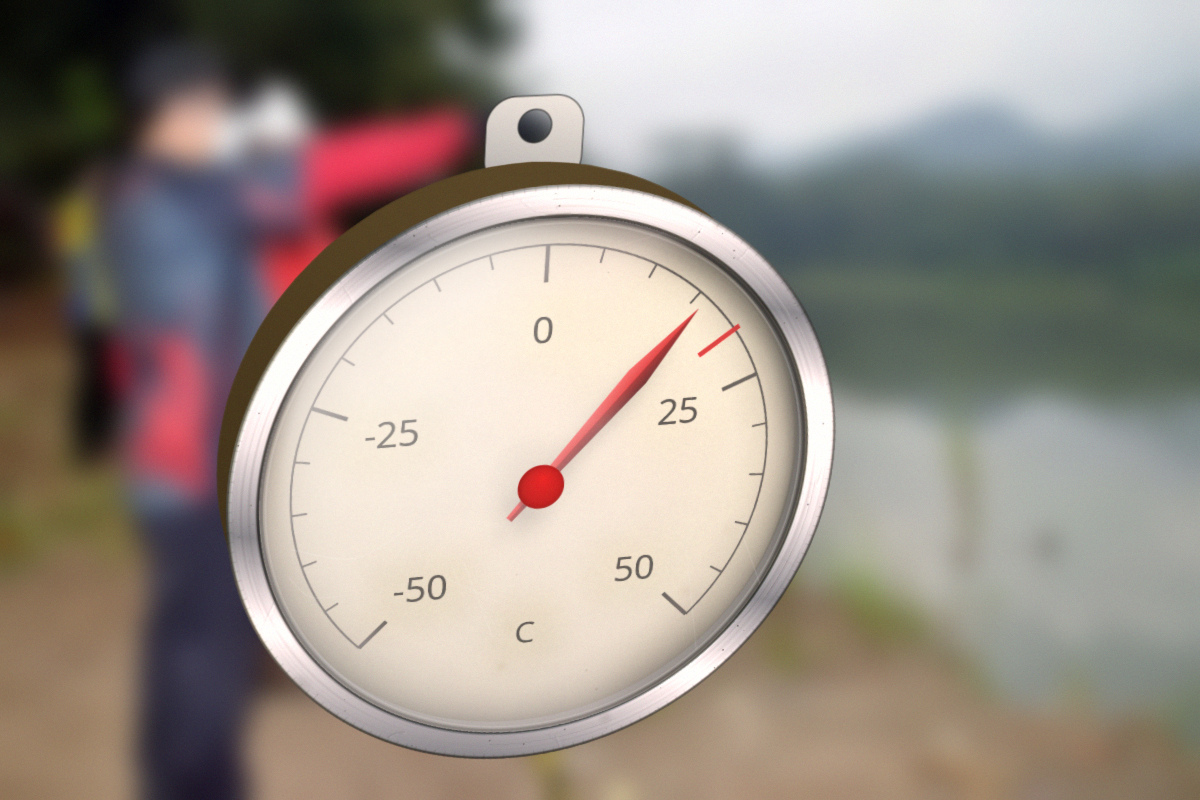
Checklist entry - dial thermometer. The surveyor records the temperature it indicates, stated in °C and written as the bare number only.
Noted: 15
